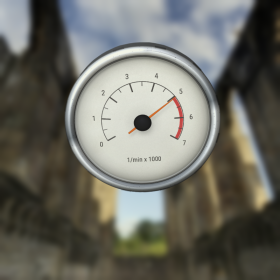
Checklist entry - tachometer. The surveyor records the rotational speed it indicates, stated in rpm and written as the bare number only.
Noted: 5000
